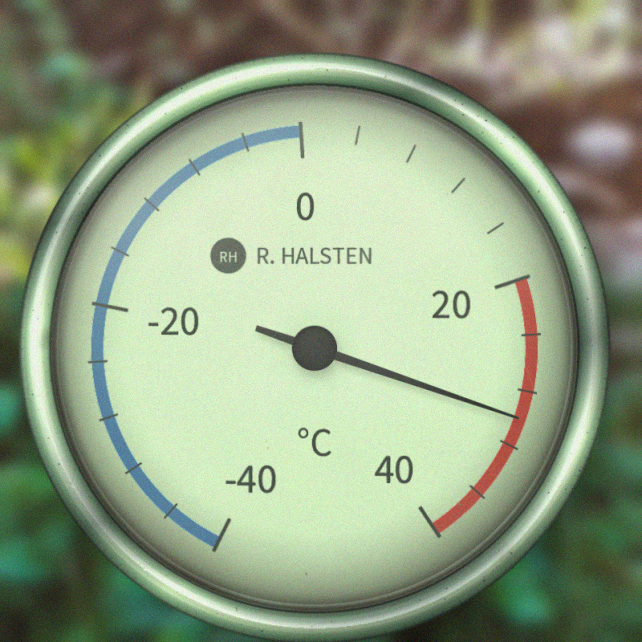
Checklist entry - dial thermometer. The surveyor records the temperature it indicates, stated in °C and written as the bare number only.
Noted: 30
